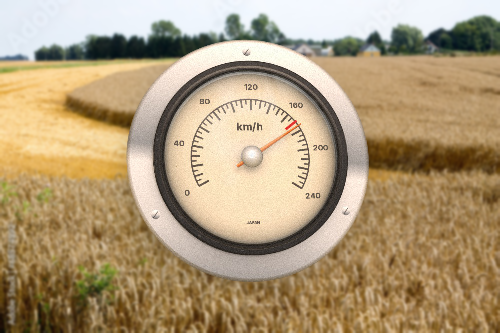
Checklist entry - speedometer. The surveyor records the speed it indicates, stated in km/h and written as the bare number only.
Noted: 175
